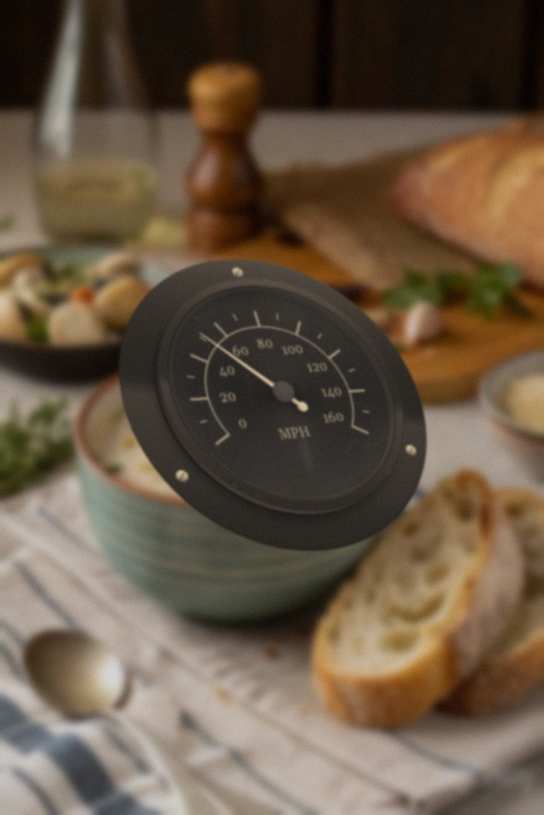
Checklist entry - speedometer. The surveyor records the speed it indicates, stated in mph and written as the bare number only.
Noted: 50
